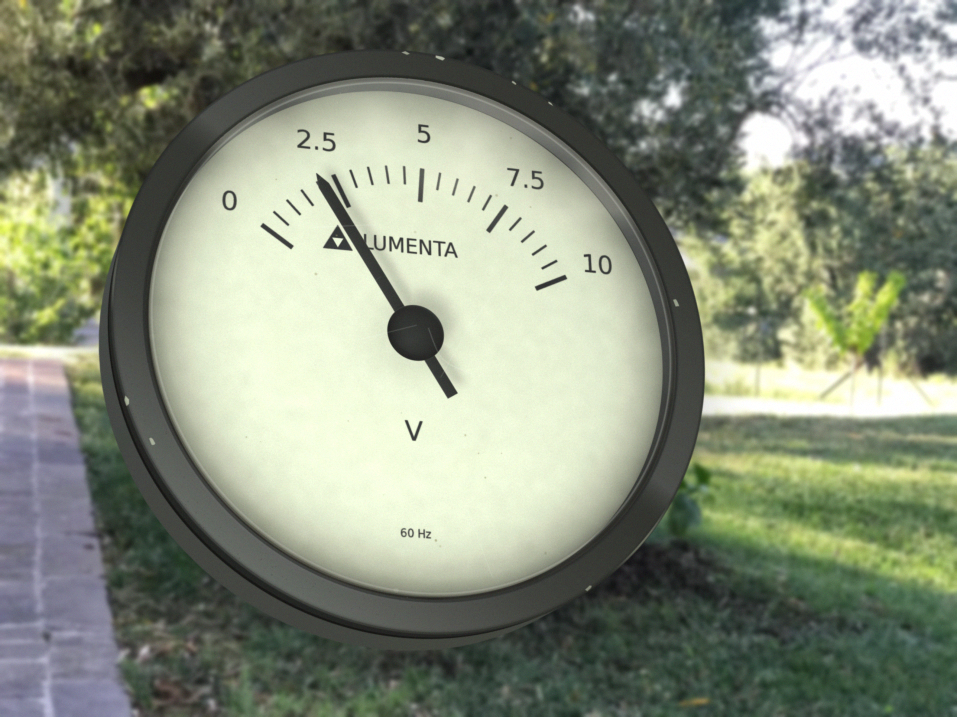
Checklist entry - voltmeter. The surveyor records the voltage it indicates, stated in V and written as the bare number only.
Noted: 2
